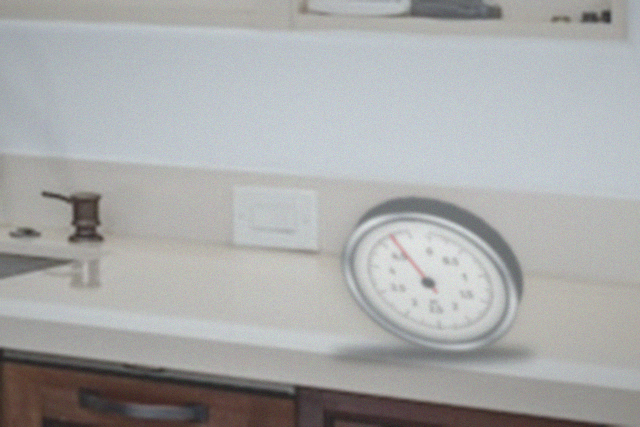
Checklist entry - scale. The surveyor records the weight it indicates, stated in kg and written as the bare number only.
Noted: 4.75
